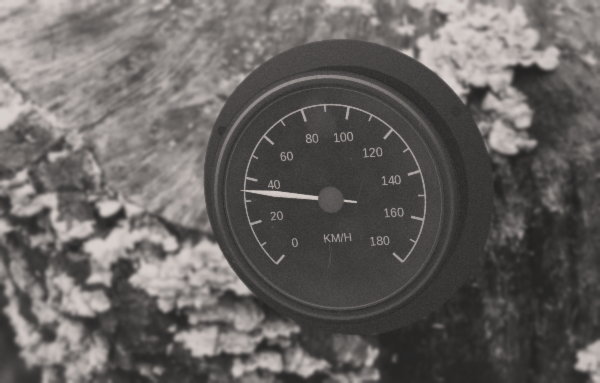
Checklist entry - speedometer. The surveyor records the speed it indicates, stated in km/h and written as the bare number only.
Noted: 35
